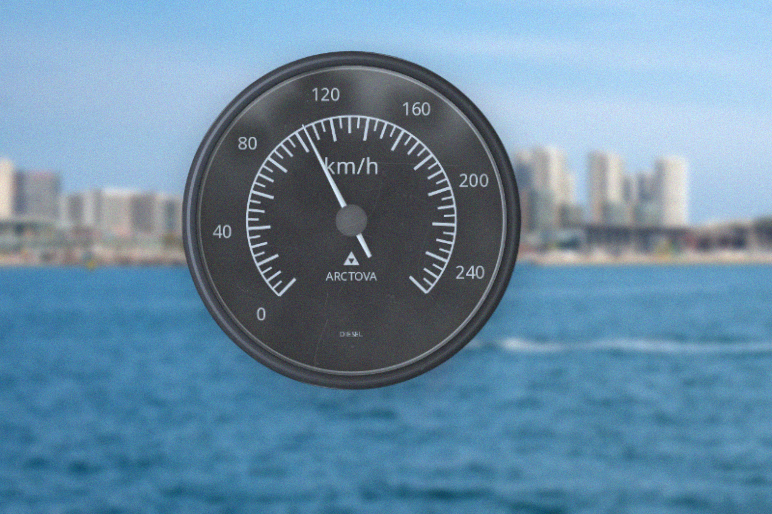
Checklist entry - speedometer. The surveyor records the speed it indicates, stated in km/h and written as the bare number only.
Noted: 105
